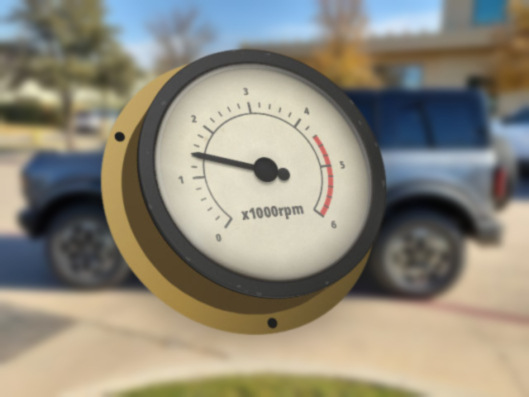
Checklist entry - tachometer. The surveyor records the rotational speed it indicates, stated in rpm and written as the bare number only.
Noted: 1400
